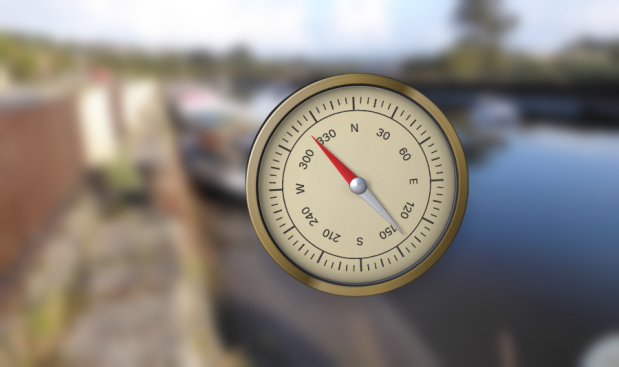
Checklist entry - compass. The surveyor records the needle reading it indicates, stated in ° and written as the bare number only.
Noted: 320
